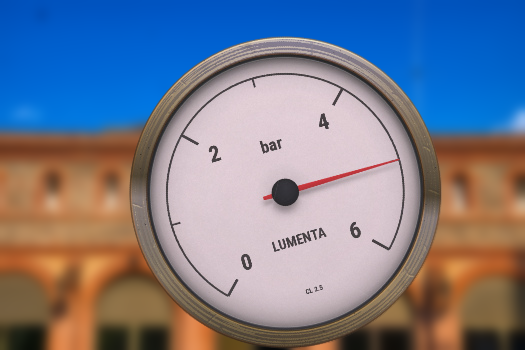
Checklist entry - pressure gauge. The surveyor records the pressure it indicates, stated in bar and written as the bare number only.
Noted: 5
